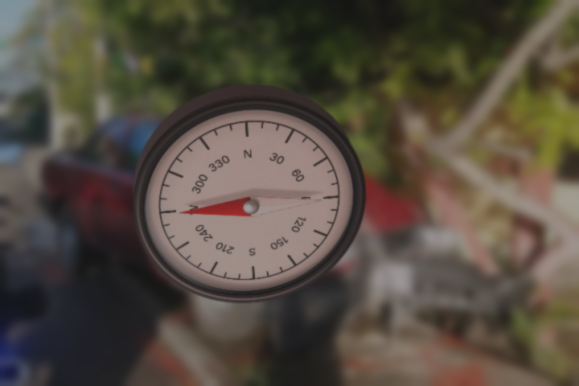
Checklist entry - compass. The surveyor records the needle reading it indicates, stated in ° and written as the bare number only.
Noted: 270
